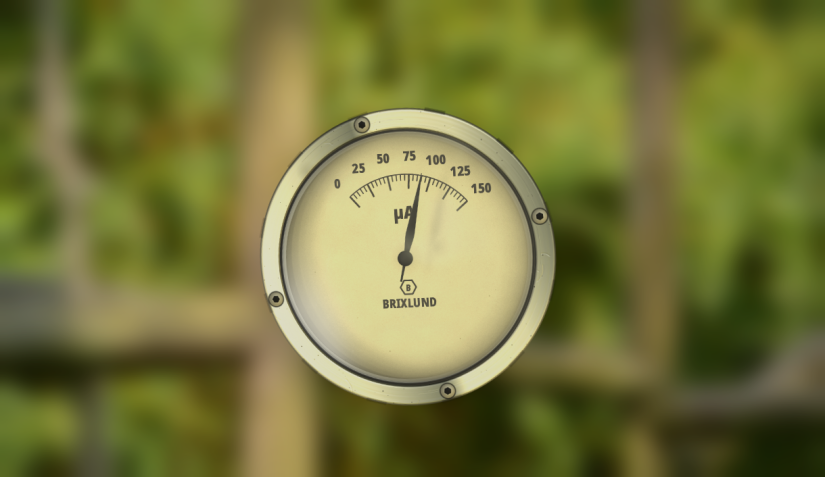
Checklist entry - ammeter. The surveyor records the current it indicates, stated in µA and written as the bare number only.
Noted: 90
